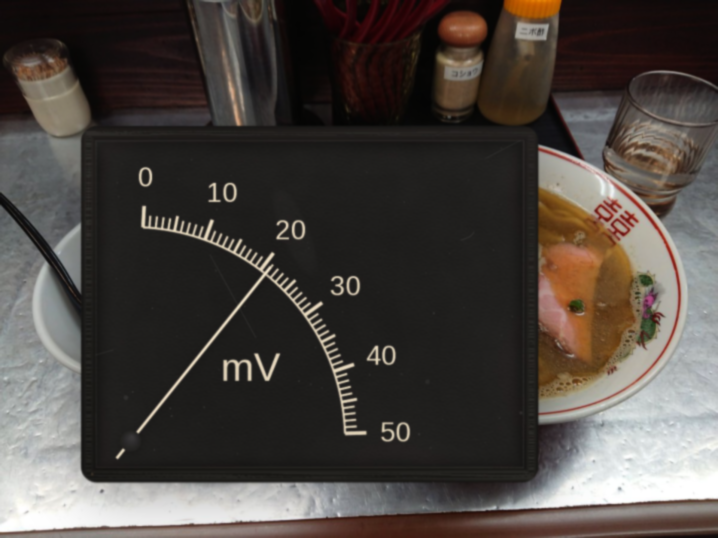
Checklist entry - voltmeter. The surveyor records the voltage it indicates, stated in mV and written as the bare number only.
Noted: 21
